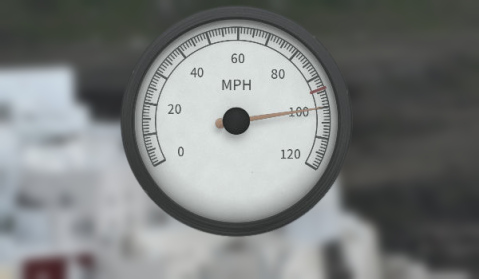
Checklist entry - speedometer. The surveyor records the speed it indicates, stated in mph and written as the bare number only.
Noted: 100
